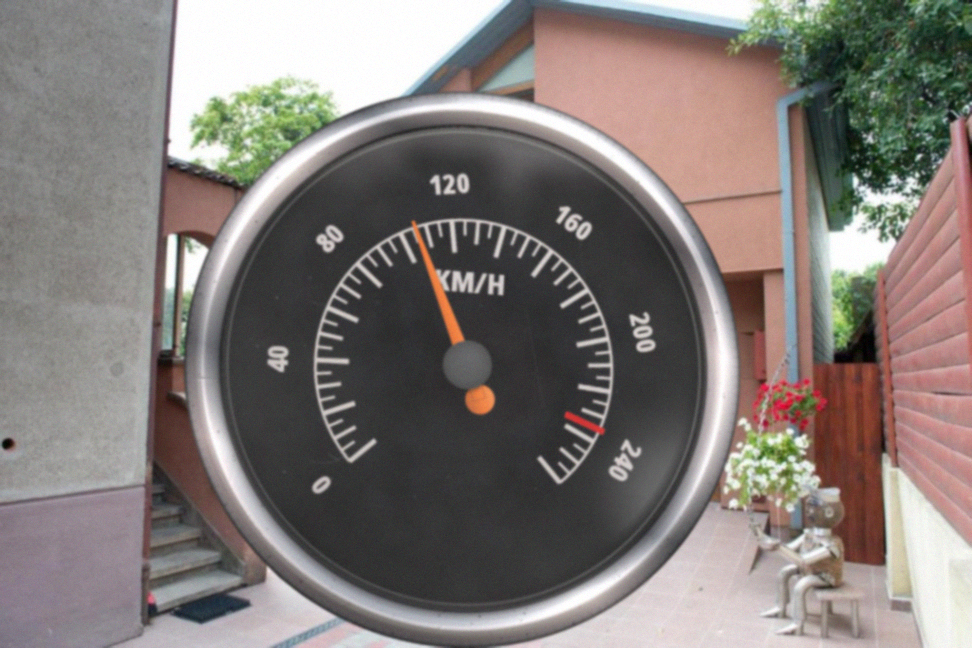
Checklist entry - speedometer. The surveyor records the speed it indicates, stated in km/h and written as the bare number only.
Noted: 105
